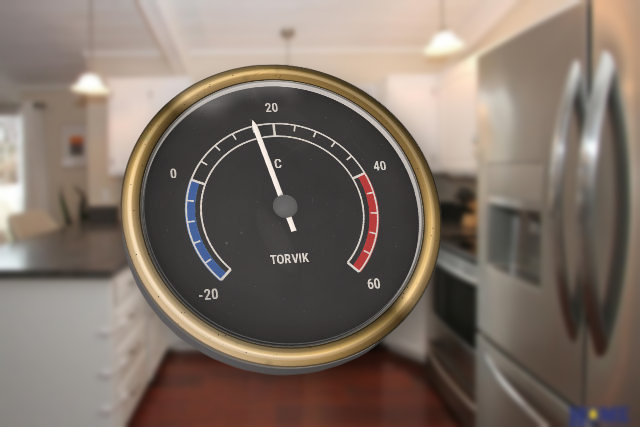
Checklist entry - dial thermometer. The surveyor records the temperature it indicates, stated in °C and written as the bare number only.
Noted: 16
